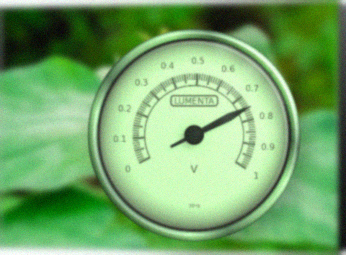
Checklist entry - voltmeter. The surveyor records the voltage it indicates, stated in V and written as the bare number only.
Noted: 0.75
